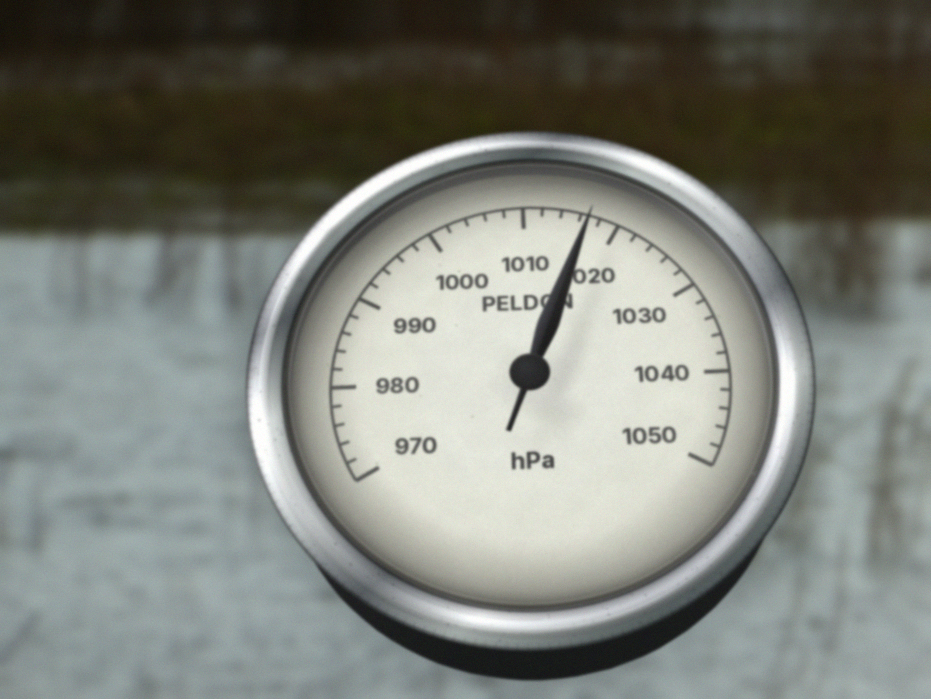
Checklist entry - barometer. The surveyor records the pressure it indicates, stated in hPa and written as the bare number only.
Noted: 1017
